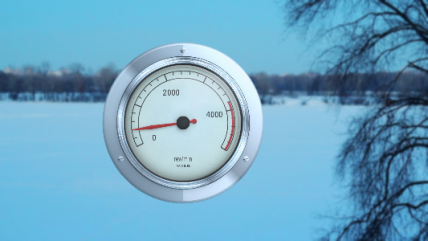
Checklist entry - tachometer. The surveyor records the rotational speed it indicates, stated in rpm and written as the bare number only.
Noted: 400
